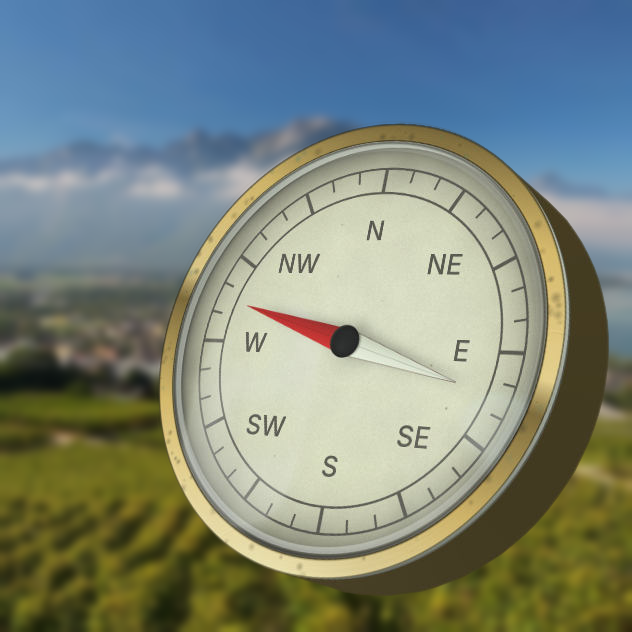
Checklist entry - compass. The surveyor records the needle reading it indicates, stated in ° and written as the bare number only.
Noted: 285
